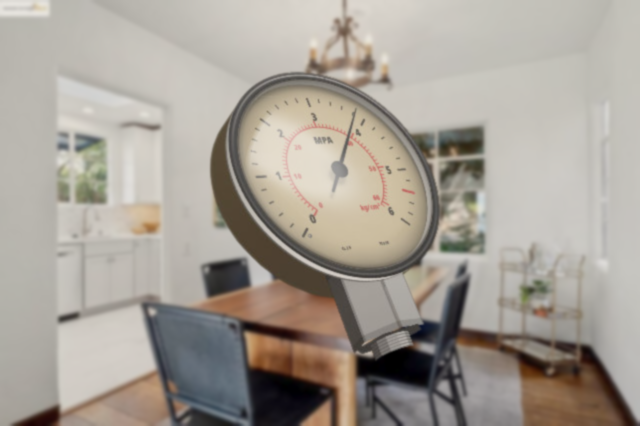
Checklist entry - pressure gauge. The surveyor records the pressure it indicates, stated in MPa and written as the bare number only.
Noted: 3.8
